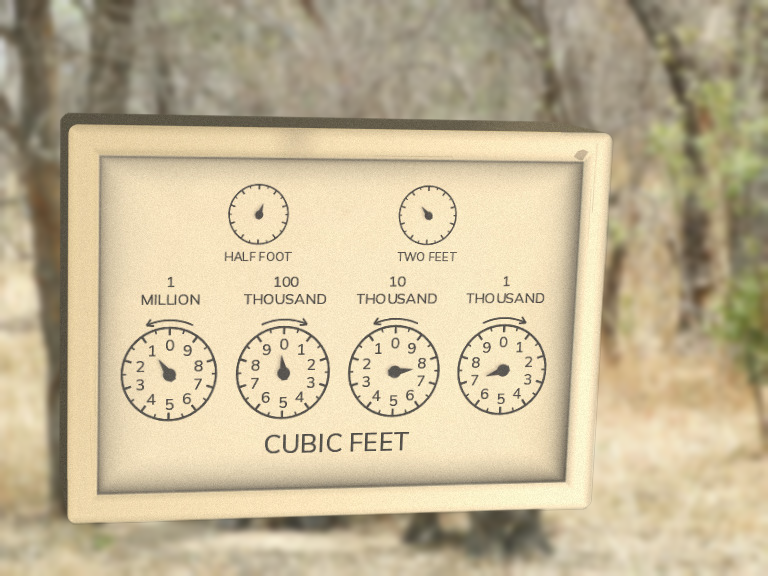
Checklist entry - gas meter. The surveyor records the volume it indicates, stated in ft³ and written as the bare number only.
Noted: 97700
